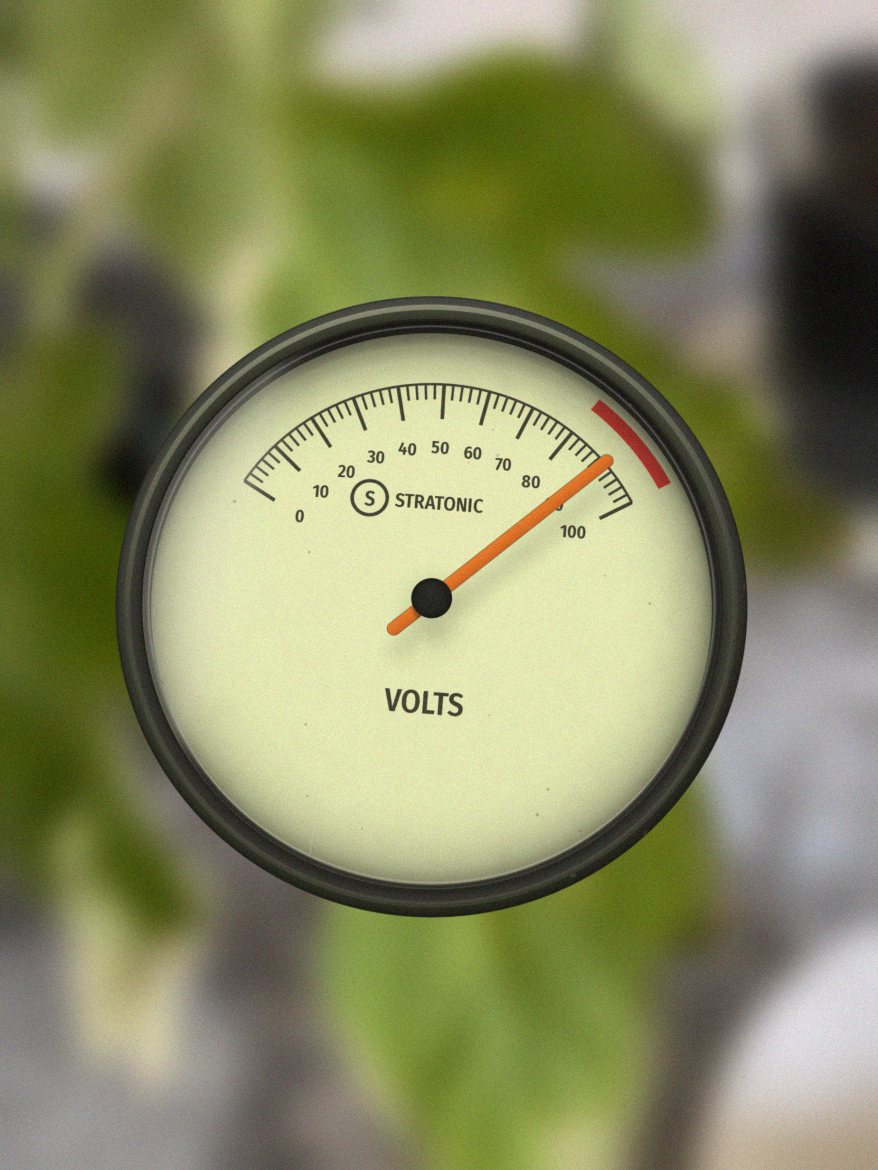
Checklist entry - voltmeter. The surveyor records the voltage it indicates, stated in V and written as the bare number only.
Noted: 90
